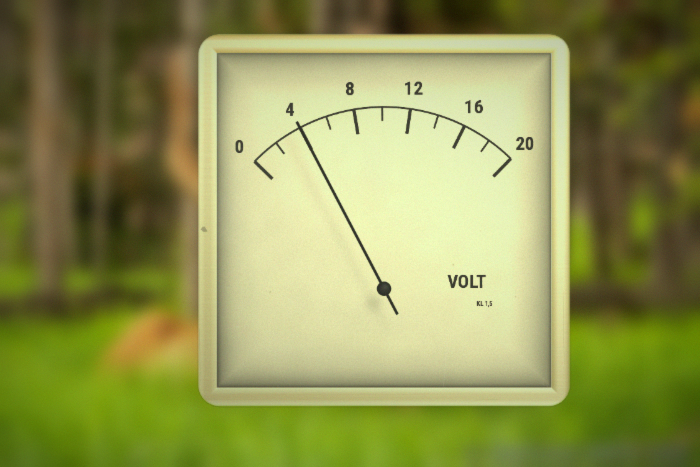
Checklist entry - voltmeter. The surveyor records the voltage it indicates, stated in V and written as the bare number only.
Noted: 4
